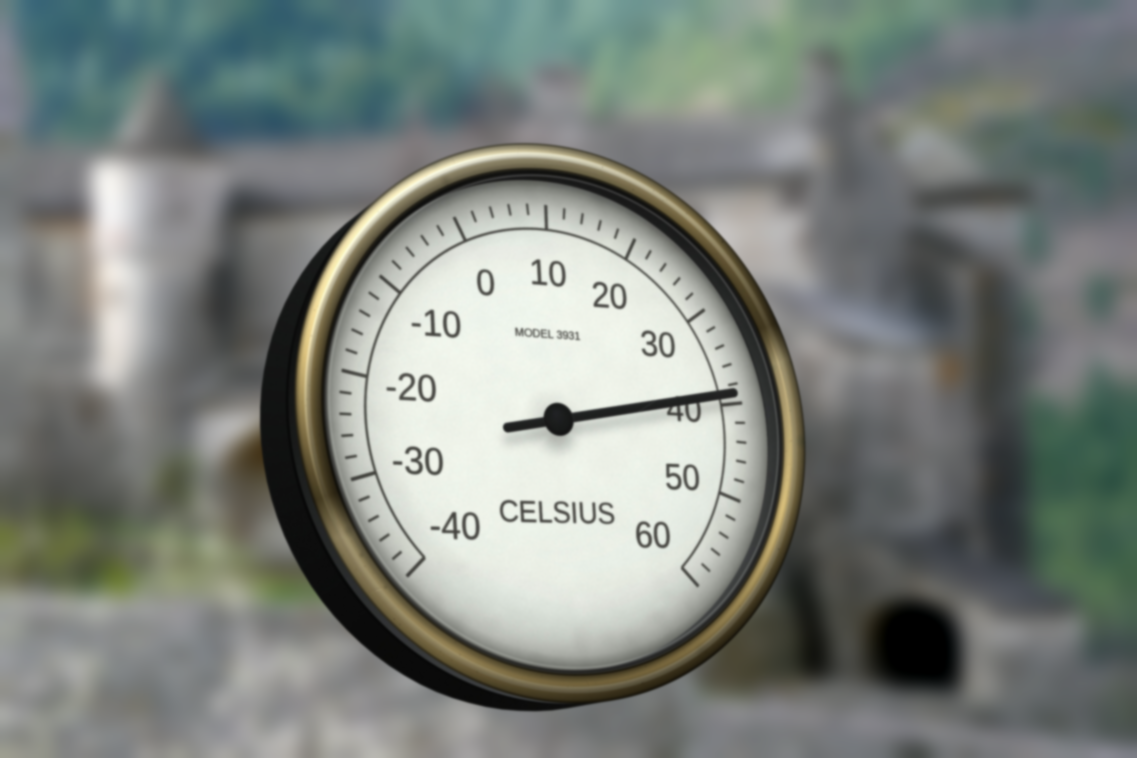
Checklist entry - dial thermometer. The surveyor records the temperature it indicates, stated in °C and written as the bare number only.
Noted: 39
